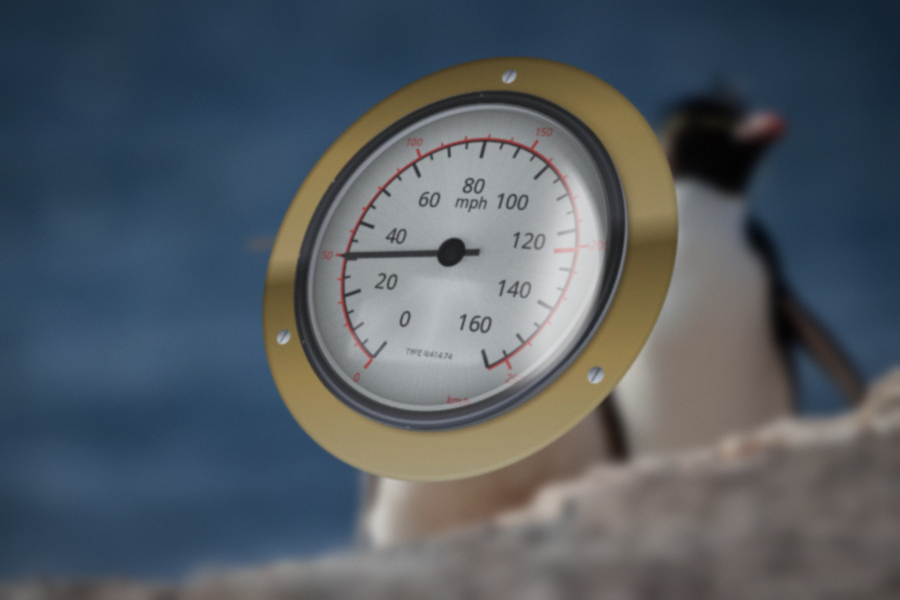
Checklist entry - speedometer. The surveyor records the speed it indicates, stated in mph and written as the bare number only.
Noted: 30
